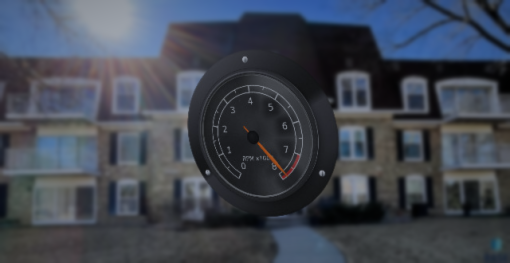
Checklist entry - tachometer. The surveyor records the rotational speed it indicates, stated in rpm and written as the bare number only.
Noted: 7750
